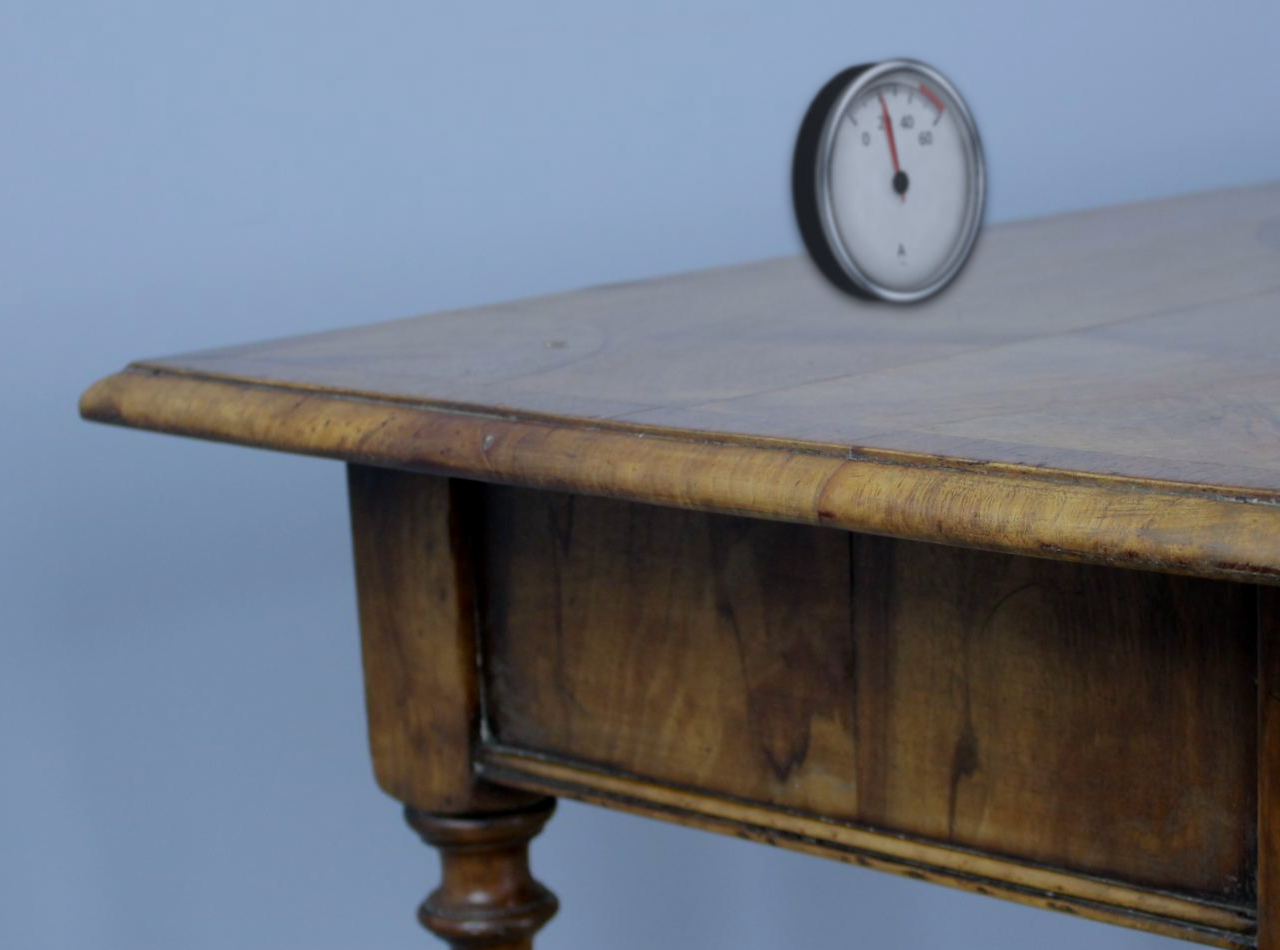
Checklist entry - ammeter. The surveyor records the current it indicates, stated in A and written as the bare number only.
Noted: 20
